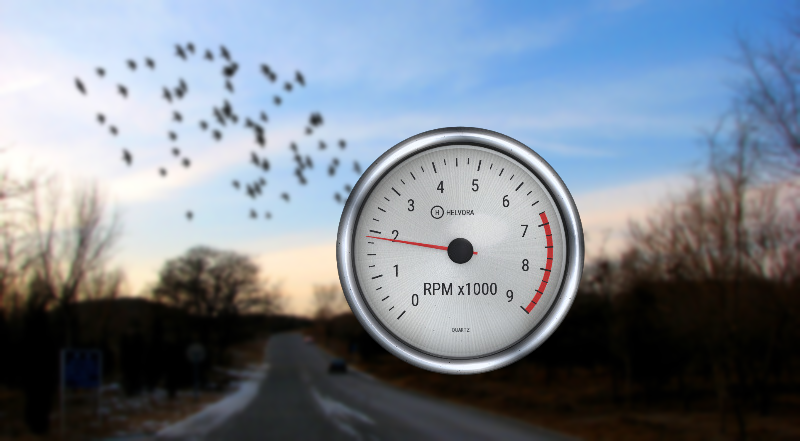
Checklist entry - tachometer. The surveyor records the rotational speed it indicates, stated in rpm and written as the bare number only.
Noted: 1875
